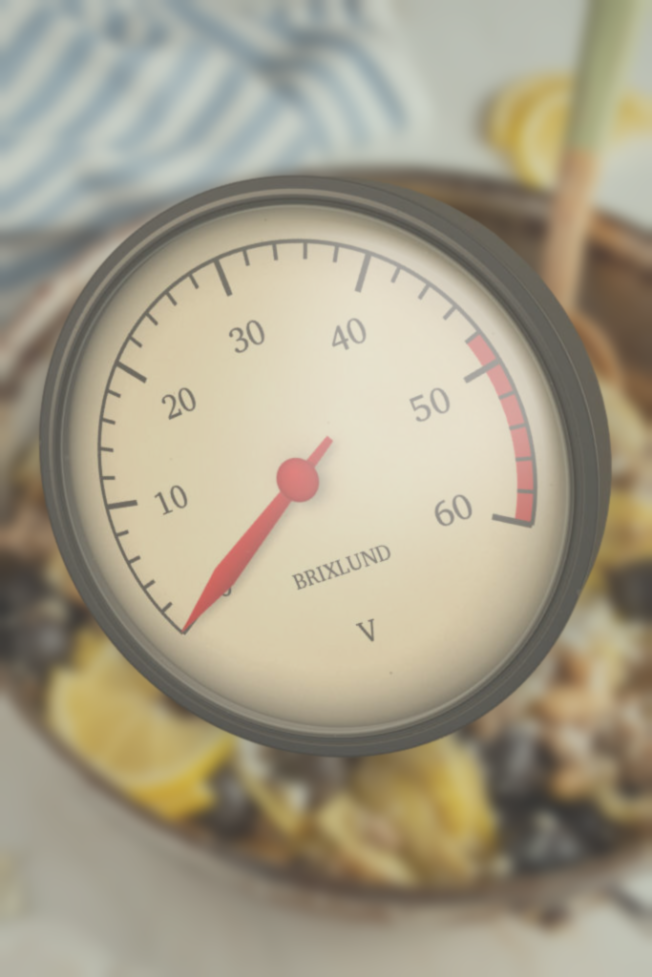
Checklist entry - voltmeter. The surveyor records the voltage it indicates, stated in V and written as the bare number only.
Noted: 0
